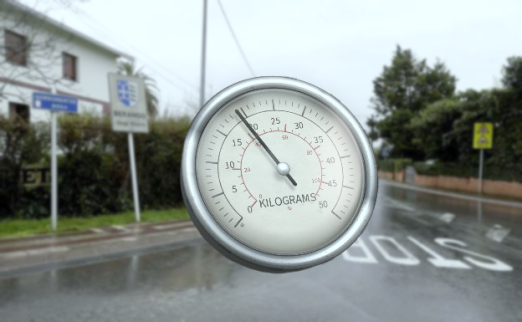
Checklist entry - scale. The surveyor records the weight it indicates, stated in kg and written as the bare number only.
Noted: 19
